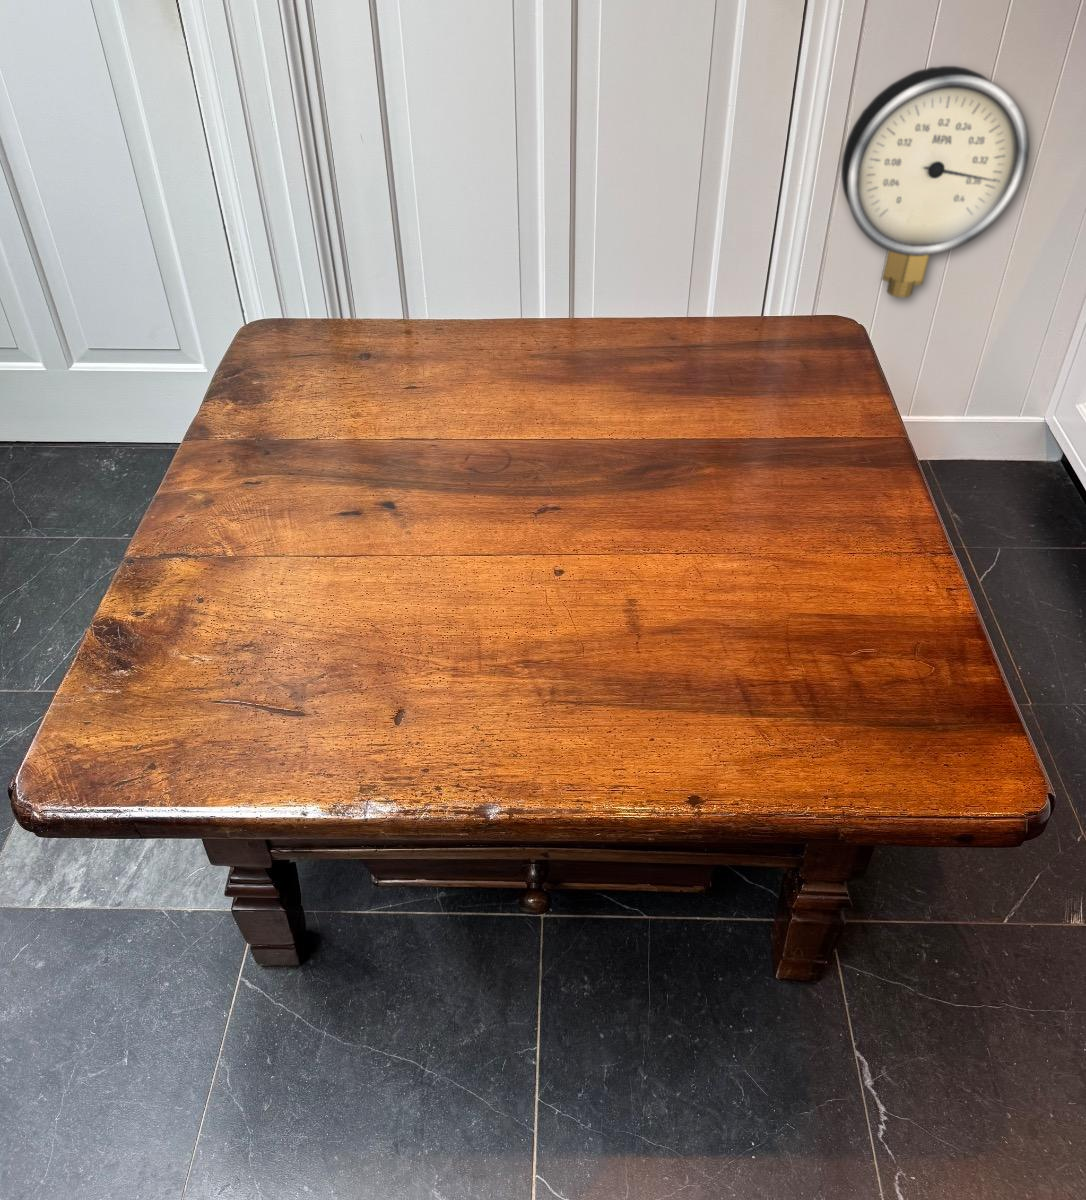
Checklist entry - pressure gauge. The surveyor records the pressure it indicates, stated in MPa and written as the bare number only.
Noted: 0.35
